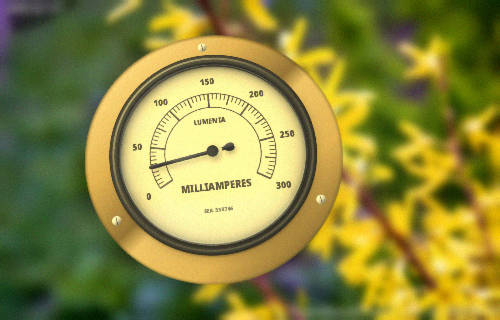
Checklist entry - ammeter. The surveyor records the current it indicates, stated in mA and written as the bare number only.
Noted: 25
